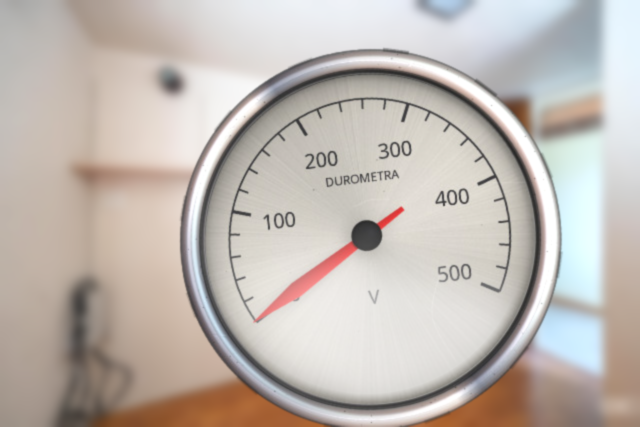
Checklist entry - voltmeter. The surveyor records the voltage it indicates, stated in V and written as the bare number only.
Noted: 0
